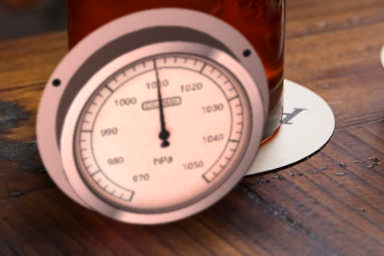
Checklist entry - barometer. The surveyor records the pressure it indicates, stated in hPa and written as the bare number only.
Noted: 1010
